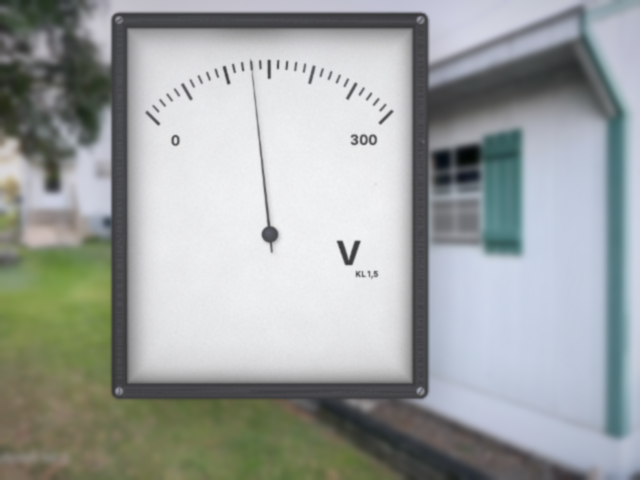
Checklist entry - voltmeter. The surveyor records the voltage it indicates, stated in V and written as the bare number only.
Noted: 130
